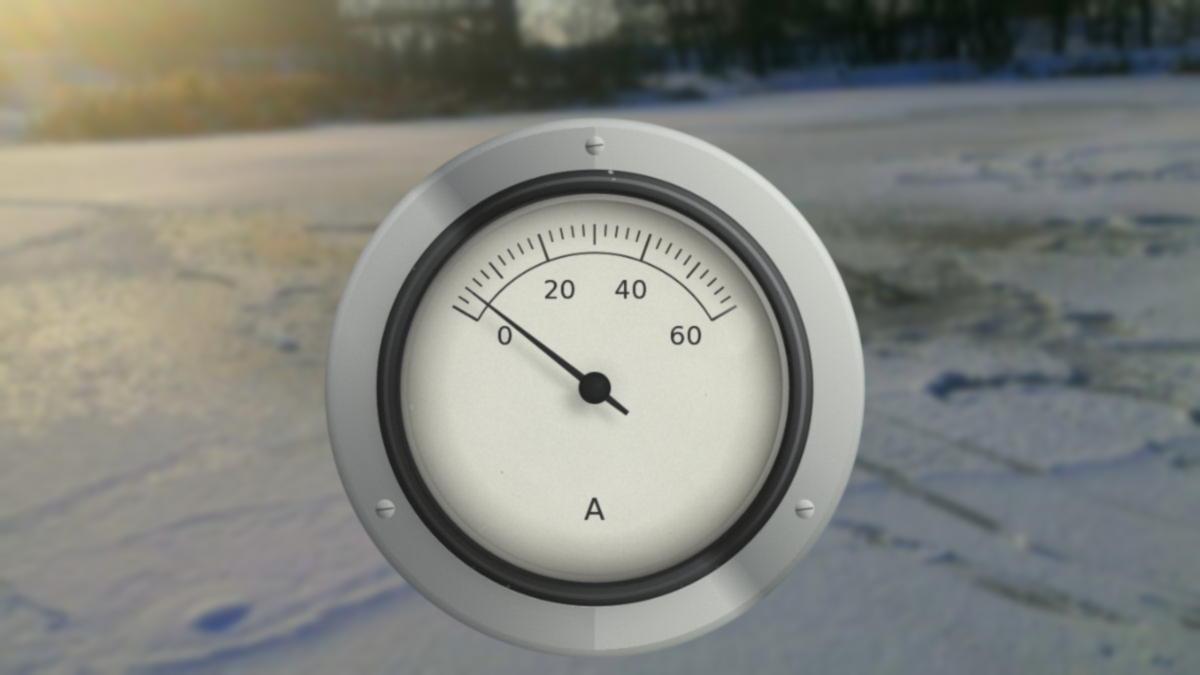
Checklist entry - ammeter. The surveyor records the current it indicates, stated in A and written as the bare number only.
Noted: 4
